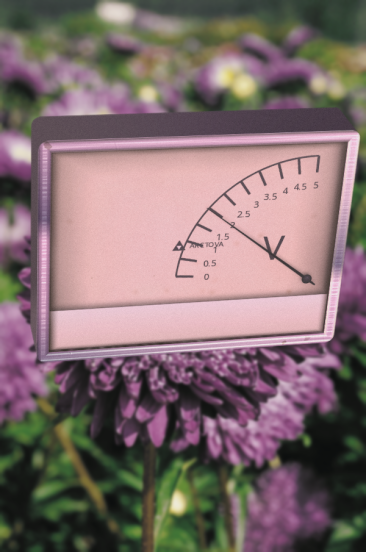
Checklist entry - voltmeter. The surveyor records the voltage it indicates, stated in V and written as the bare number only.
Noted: 2
